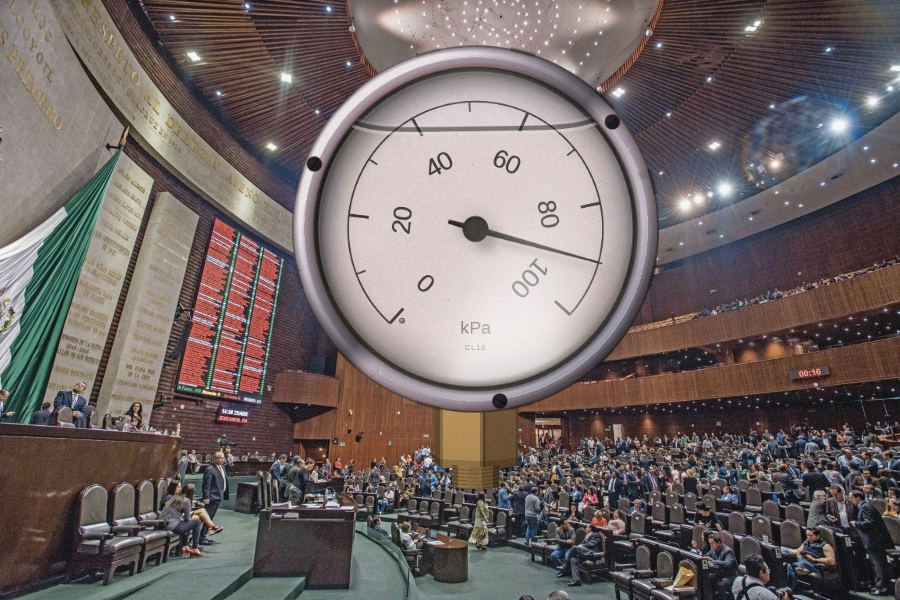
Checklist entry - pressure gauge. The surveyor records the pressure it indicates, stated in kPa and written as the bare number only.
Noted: 90
